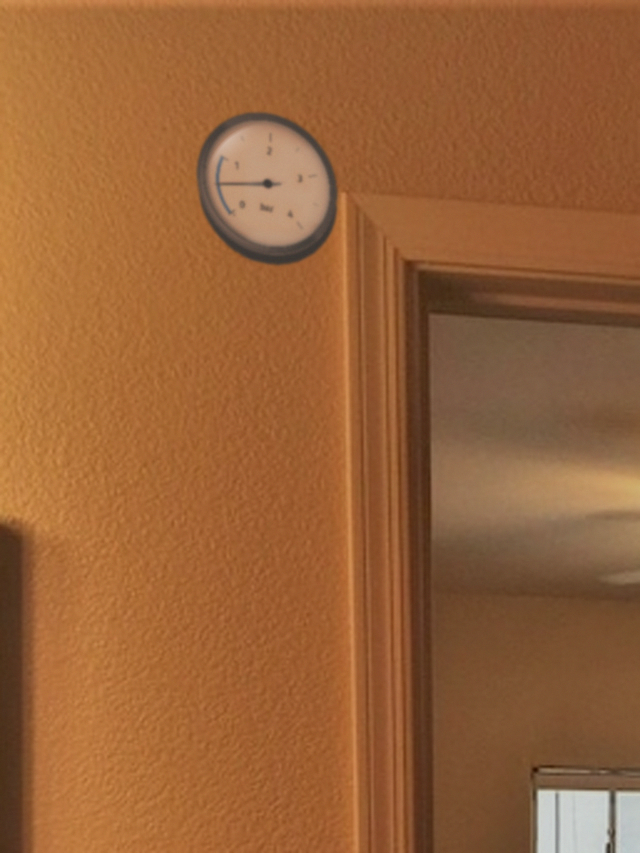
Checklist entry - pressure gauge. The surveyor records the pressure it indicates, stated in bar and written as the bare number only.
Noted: 0.5
